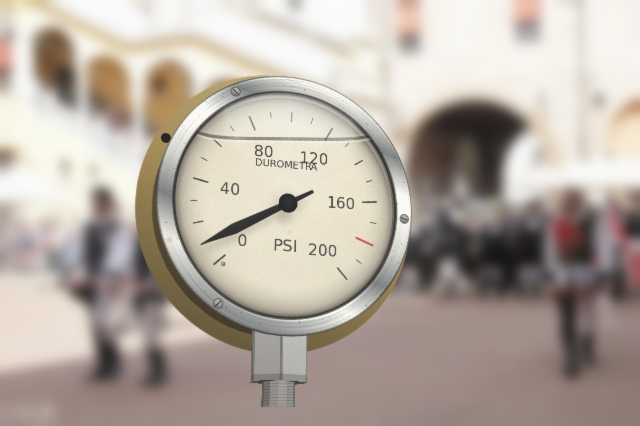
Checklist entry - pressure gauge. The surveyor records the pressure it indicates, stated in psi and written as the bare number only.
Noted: 10
